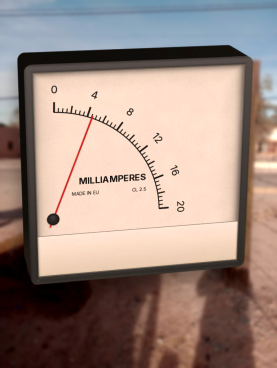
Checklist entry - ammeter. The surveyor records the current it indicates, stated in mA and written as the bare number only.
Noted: 4.5
